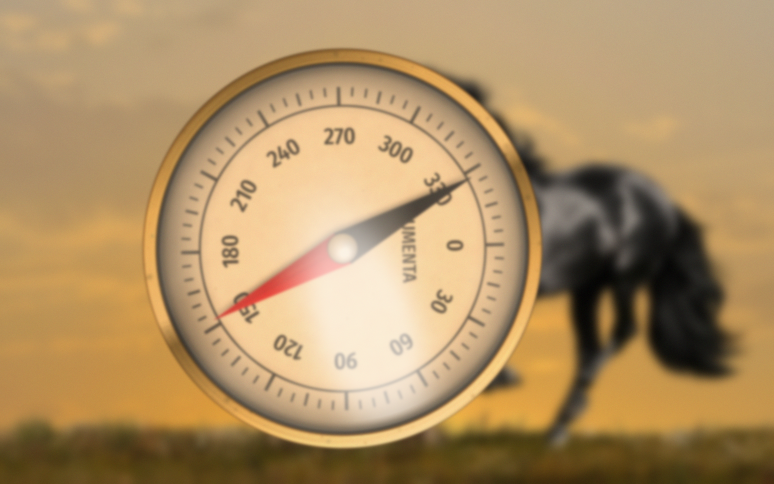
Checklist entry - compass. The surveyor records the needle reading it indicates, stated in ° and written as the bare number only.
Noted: 152.5
